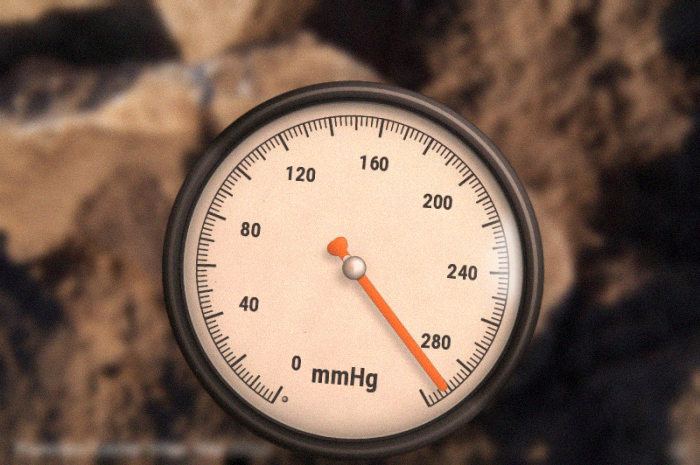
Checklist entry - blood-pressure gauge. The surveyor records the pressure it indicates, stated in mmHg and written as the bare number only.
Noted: 292
